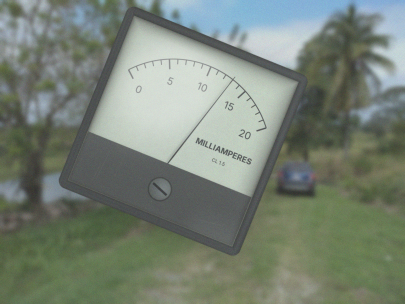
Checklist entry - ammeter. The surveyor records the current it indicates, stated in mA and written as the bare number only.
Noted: 13
